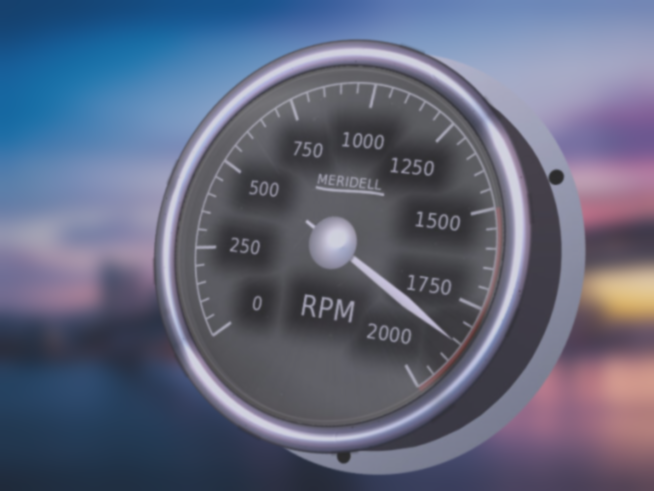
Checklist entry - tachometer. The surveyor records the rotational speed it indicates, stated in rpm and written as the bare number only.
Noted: 1850
